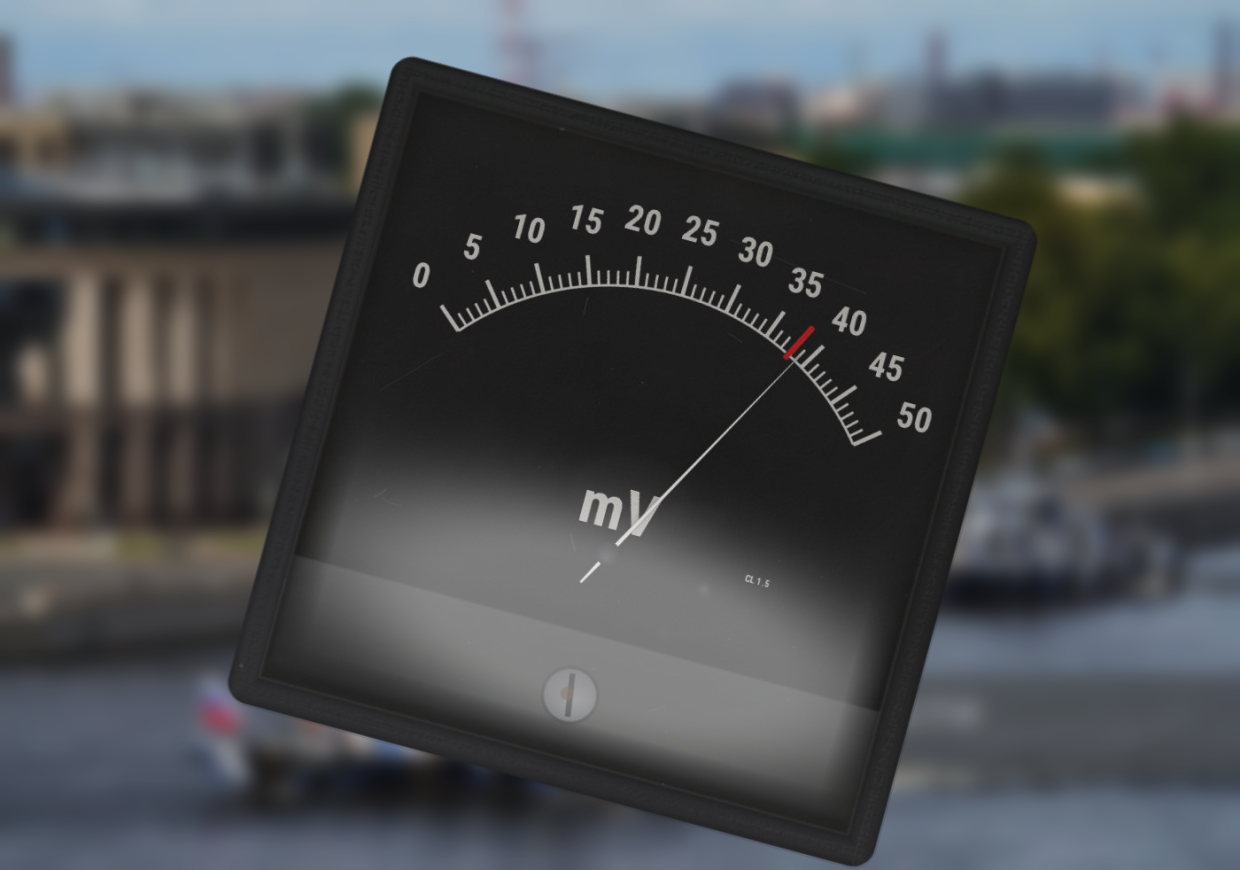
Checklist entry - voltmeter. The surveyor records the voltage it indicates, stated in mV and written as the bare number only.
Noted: 39
